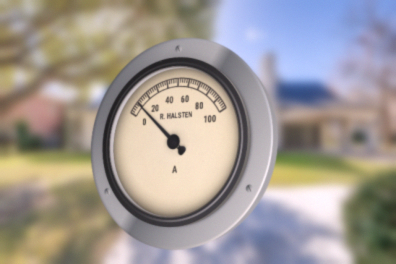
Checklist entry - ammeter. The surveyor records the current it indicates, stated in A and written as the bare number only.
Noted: 10
